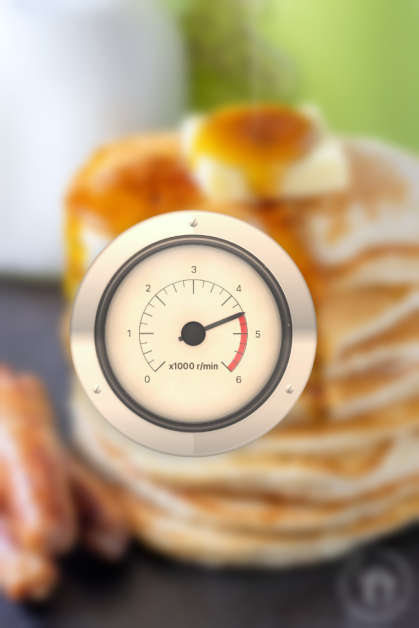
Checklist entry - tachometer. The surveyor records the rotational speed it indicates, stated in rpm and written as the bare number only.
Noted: 4500
